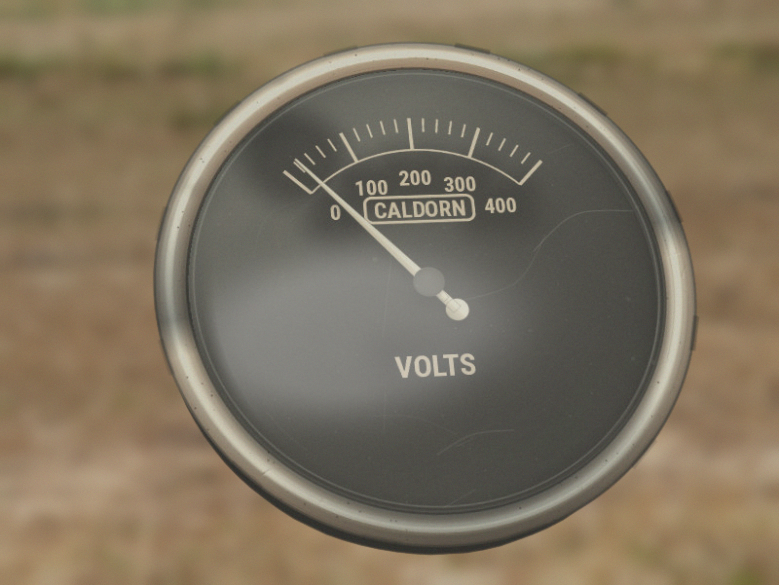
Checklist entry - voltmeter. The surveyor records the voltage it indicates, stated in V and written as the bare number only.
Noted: 20
